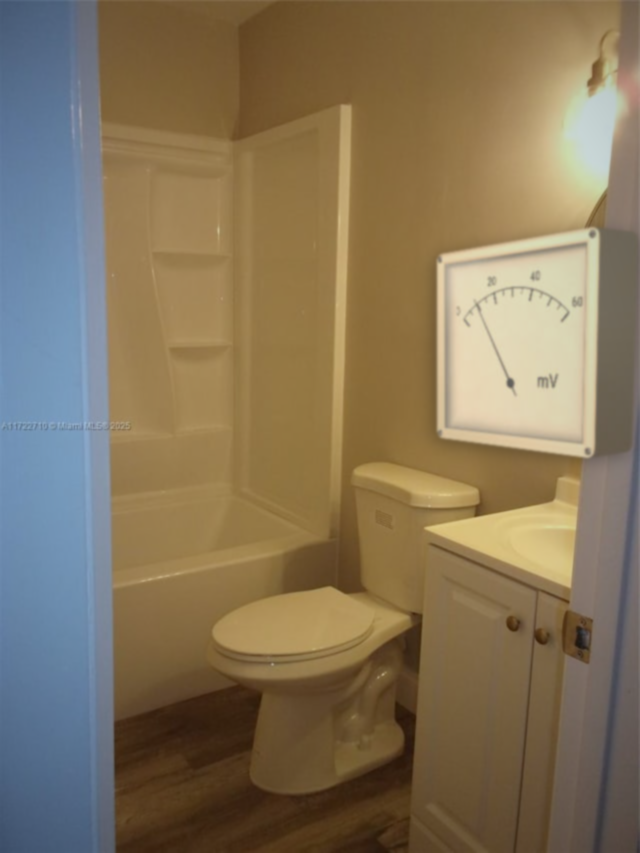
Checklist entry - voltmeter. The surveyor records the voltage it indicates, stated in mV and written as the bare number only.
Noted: 10
